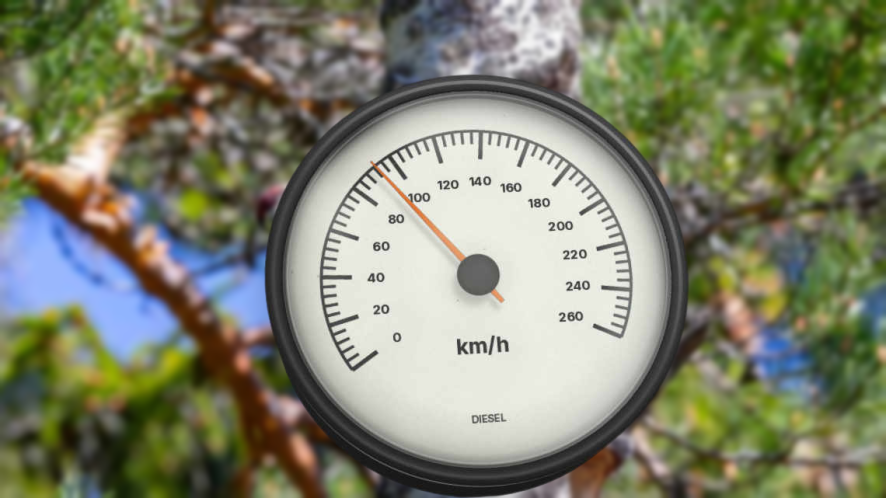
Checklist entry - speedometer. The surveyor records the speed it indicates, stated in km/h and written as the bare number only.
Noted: 92
